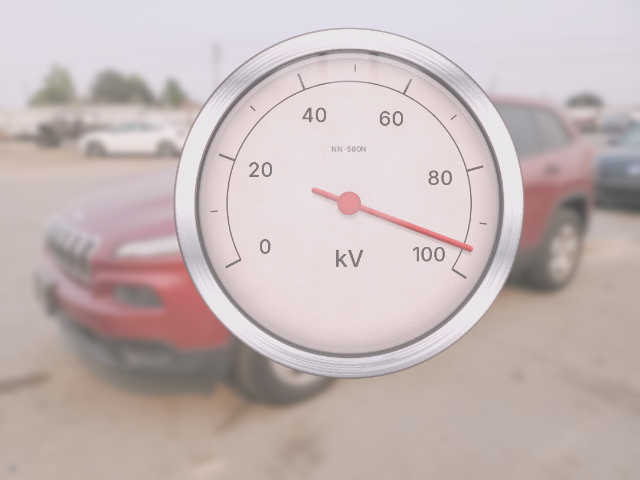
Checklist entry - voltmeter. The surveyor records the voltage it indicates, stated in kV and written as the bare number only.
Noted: 95
